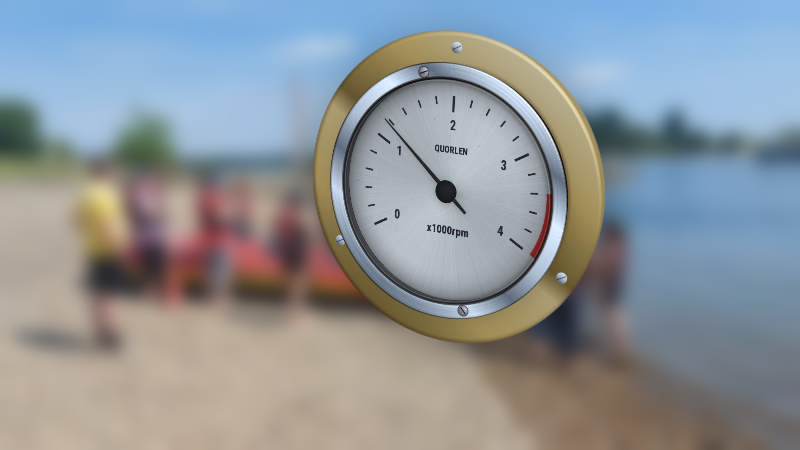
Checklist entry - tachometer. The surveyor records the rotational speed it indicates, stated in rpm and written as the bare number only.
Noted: 1200
